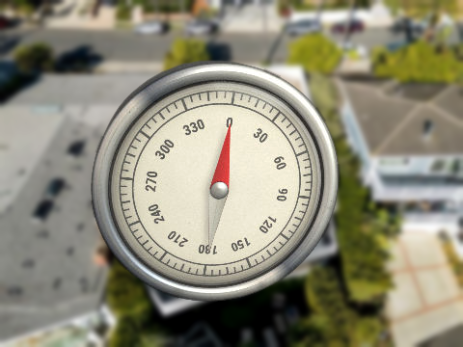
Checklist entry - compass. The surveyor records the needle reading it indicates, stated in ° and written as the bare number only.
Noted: 0
